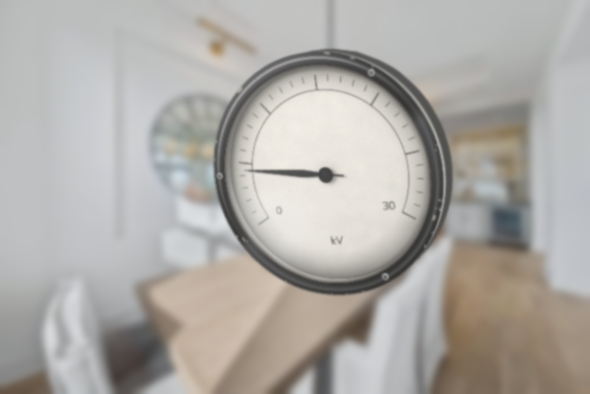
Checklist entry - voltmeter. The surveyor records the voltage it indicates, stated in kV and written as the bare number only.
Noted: 4.5
